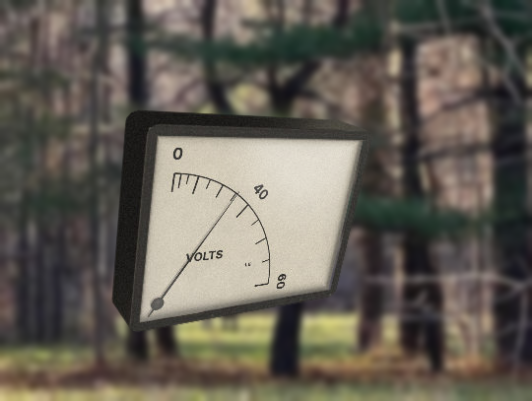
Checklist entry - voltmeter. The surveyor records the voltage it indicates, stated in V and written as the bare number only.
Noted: 35
